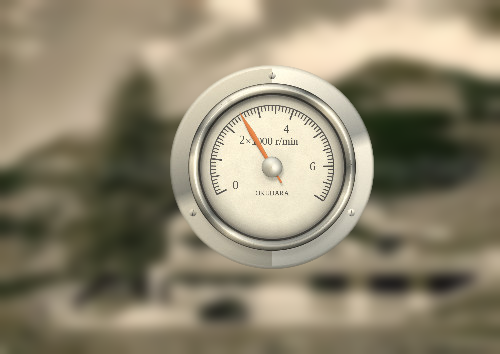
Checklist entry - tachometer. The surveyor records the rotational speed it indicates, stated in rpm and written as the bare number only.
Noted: 2500
